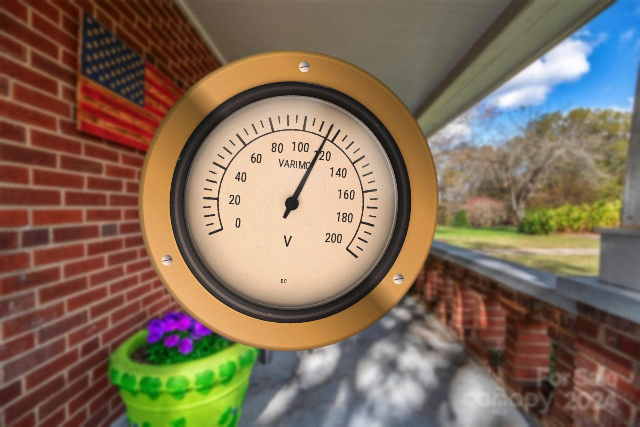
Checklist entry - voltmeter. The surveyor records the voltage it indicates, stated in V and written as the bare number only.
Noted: 115
